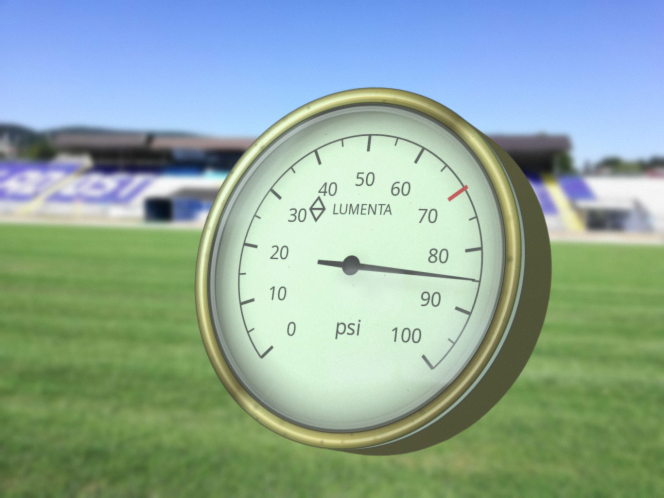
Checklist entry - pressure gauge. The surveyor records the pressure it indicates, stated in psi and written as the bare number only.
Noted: 85
